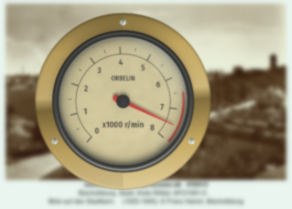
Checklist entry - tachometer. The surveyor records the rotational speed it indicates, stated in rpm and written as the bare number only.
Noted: 7500
